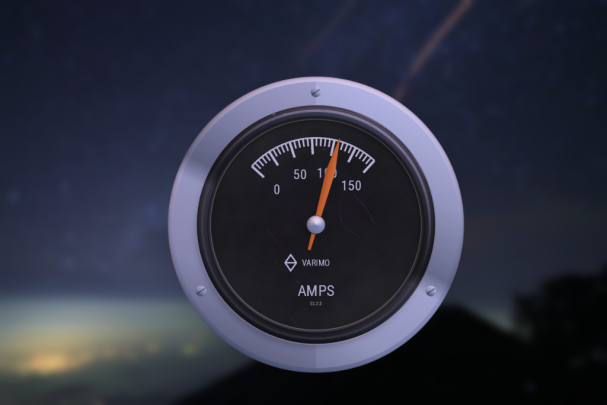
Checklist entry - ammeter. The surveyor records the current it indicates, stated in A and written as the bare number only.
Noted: 105
